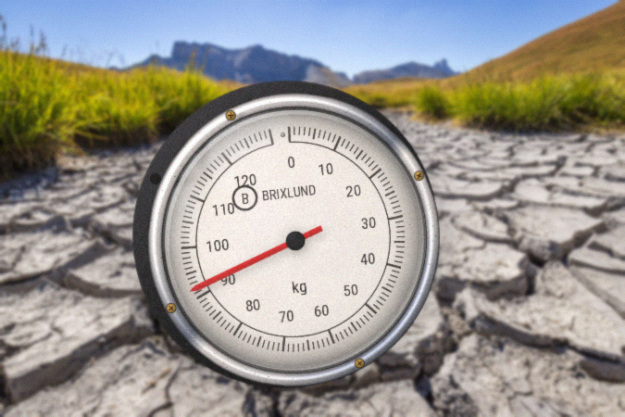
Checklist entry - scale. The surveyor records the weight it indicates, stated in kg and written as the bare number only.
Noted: 92
